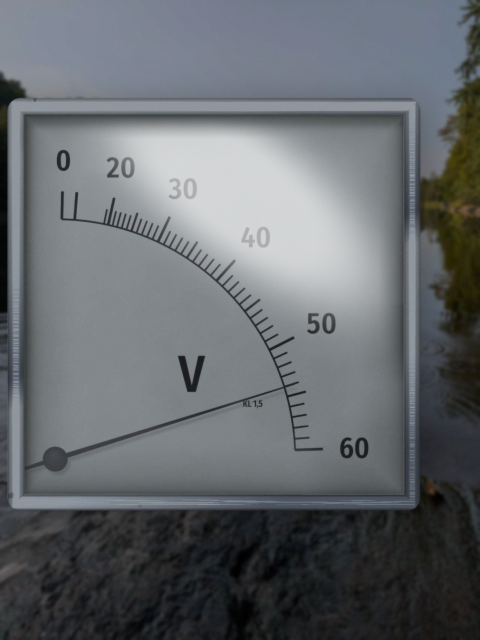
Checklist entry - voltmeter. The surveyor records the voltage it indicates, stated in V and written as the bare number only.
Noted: 54
